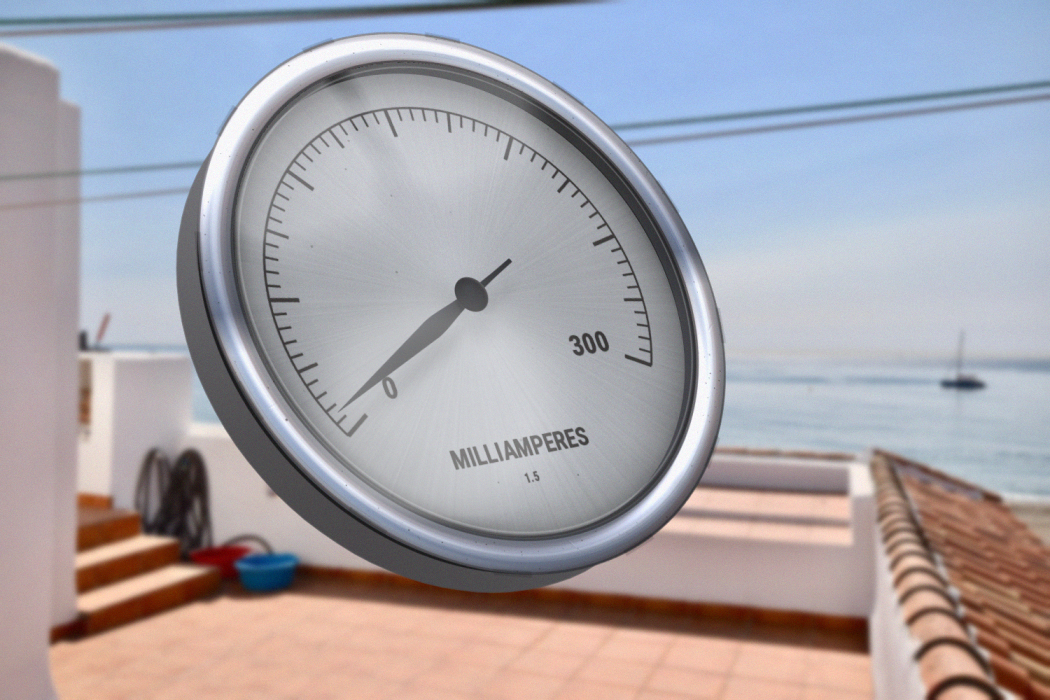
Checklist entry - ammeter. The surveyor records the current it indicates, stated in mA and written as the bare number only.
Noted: 7.5
